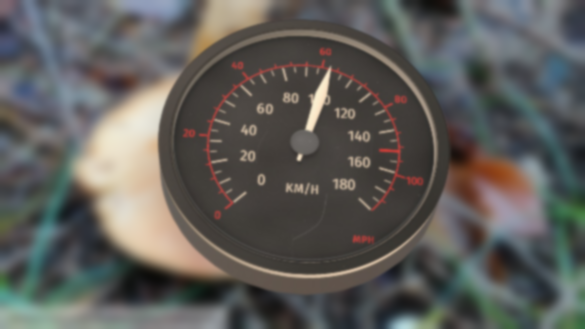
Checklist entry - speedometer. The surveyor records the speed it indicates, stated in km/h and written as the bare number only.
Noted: 100
